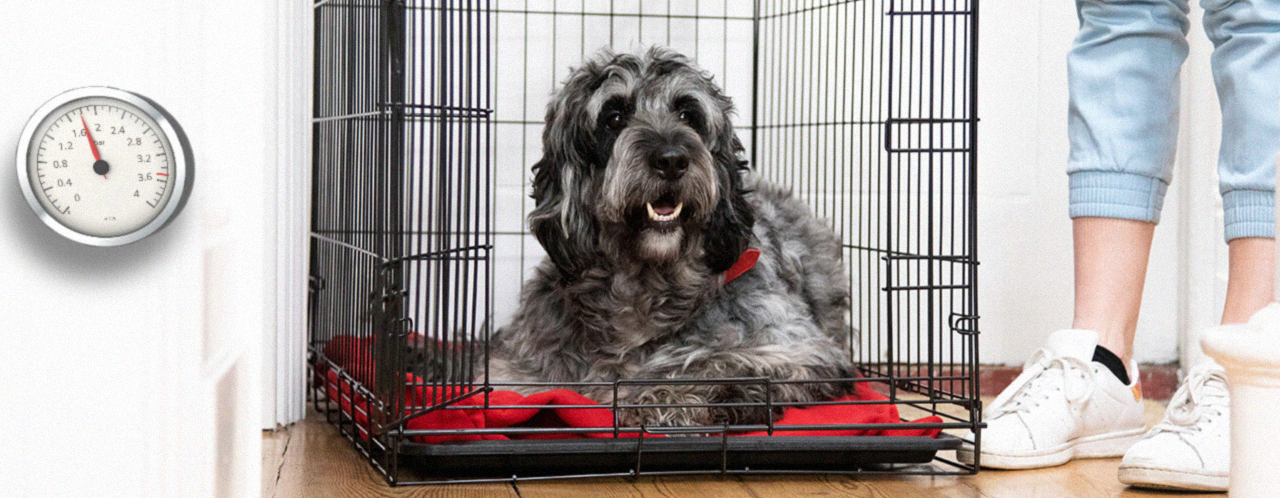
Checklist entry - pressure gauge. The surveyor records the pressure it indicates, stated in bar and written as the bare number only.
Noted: 1.8
